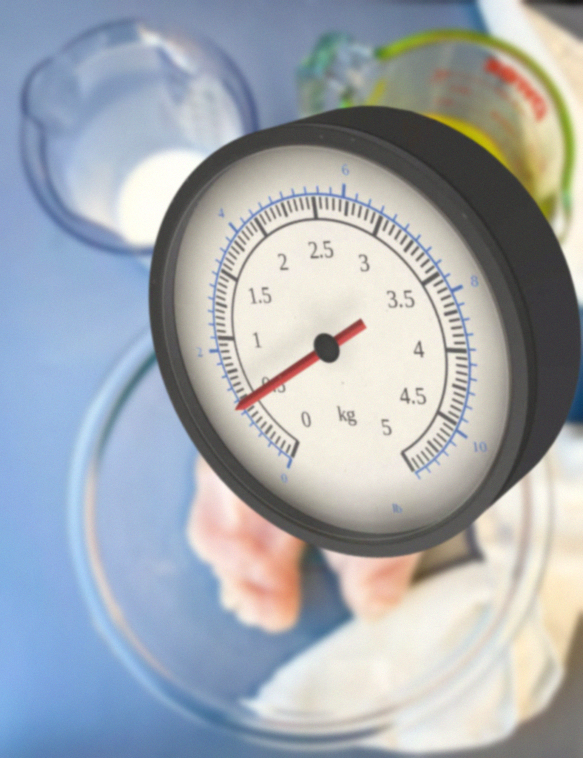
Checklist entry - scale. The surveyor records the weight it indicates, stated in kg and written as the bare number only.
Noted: 0.5
